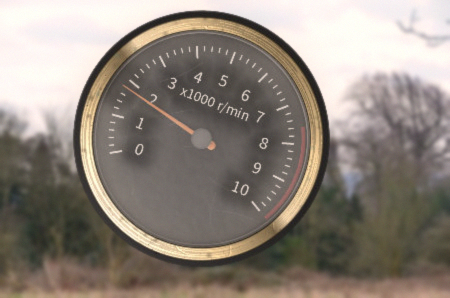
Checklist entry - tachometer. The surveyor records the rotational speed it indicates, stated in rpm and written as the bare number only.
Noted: 1800
